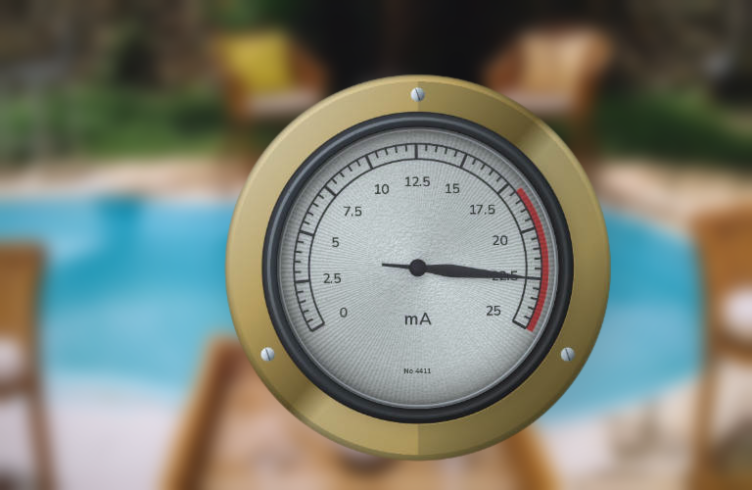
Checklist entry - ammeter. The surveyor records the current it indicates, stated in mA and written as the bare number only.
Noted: 22.5
